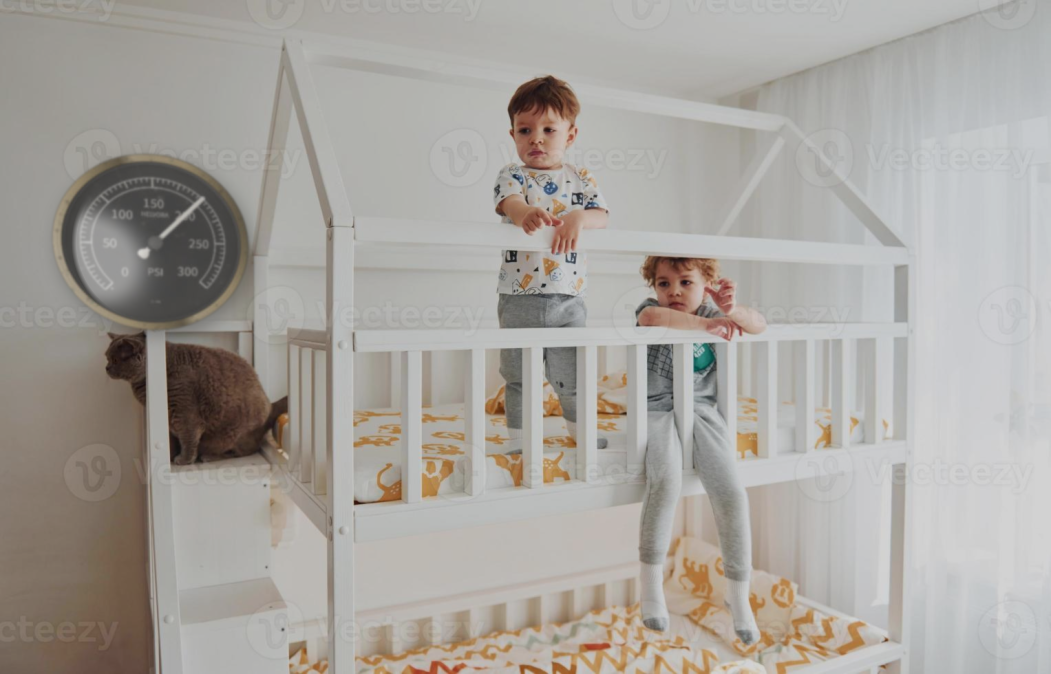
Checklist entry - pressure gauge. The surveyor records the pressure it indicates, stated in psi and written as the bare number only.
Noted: 200
